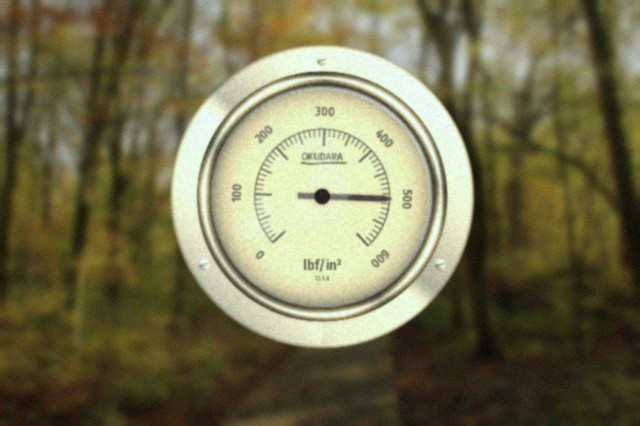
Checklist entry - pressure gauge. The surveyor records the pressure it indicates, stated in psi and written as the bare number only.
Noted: 500
